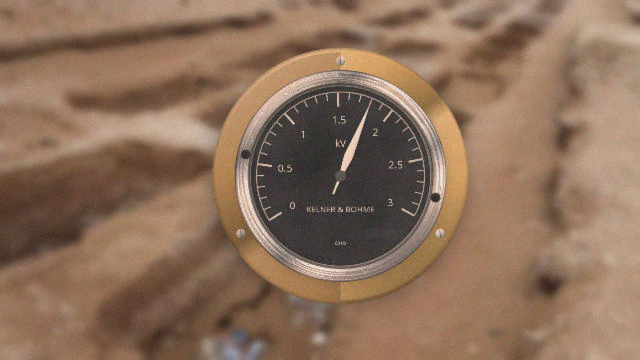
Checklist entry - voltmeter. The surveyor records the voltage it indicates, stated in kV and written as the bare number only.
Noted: 1.8
